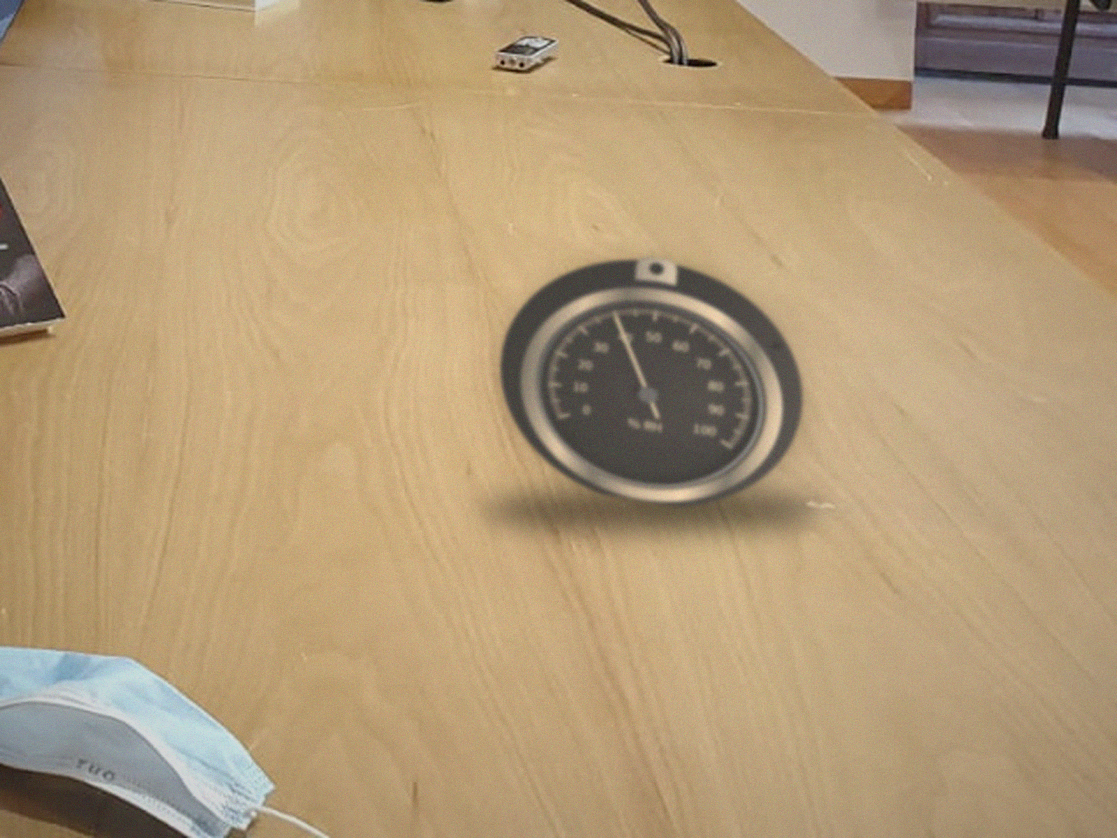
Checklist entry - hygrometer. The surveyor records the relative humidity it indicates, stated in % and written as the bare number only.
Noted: 40
